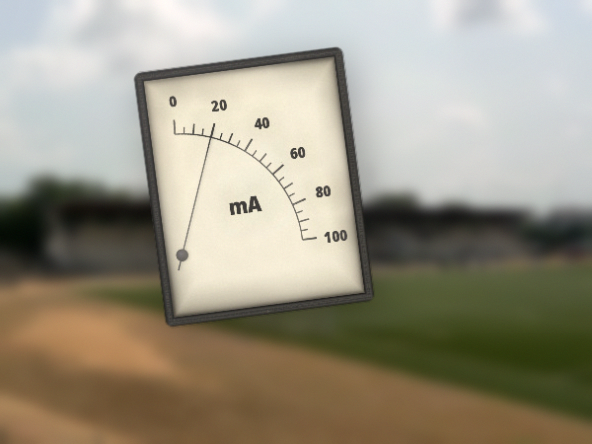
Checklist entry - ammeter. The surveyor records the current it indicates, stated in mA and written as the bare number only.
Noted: 20
